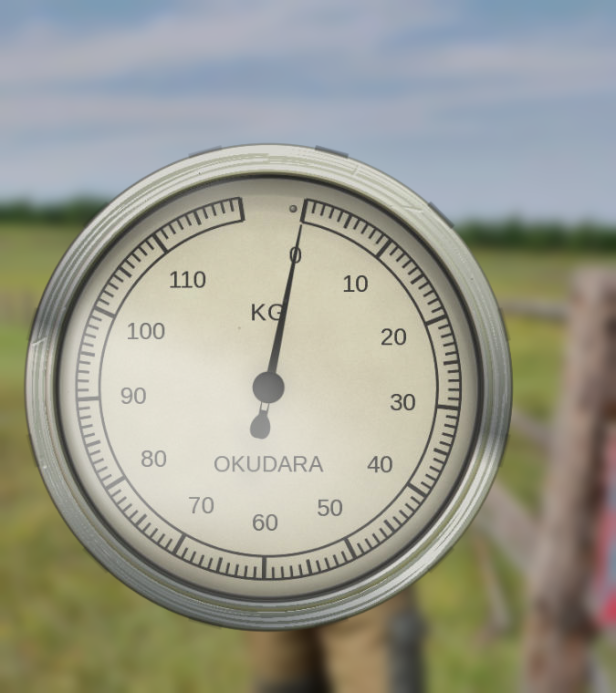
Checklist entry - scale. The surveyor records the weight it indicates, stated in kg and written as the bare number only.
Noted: 0
